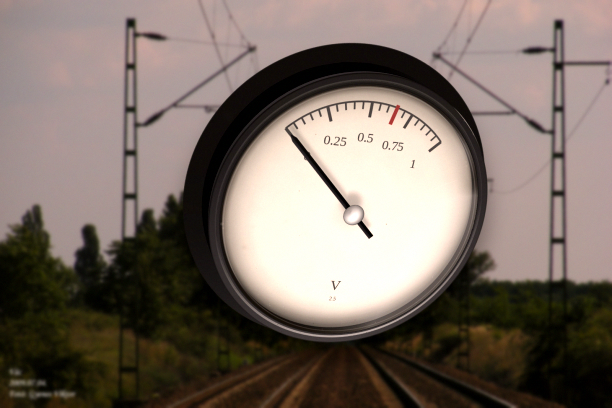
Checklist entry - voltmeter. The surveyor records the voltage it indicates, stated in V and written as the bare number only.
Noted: 0
